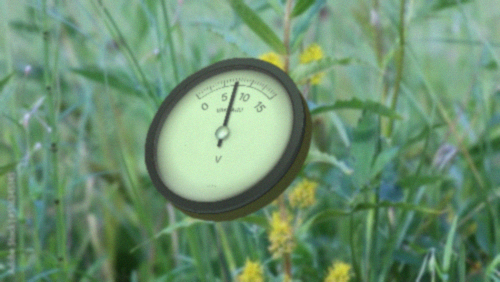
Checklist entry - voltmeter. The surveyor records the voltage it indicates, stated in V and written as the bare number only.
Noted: 7.5
